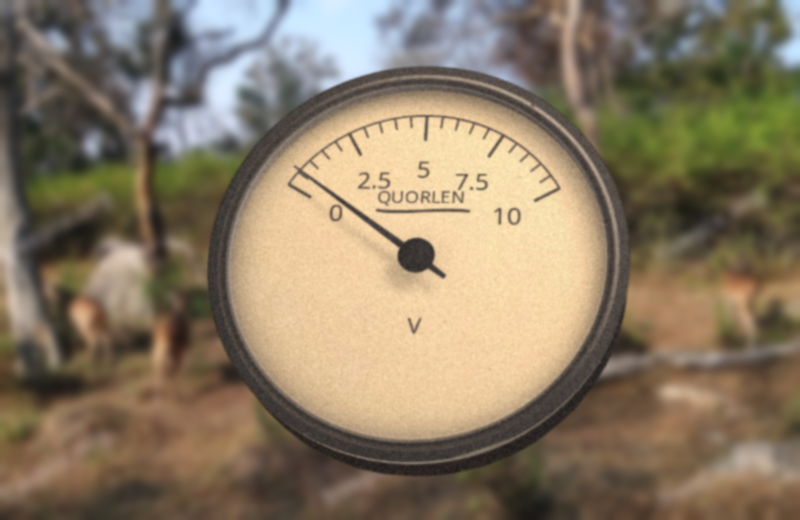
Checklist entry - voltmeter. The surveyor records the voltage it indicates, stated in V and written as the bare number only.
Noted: 0.5
